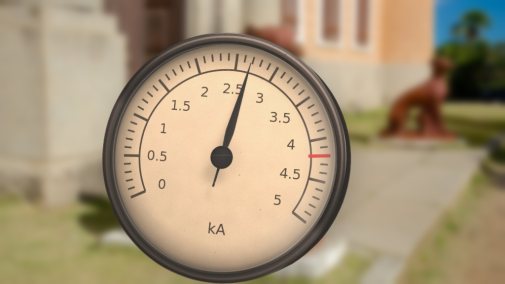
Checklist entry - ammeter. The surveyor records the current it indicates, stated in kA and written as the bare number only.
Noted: 2.7
